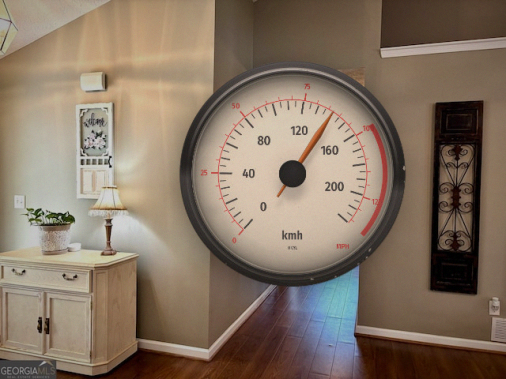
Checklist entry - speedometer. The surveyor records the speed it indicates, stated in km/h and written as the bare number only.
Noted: 140
